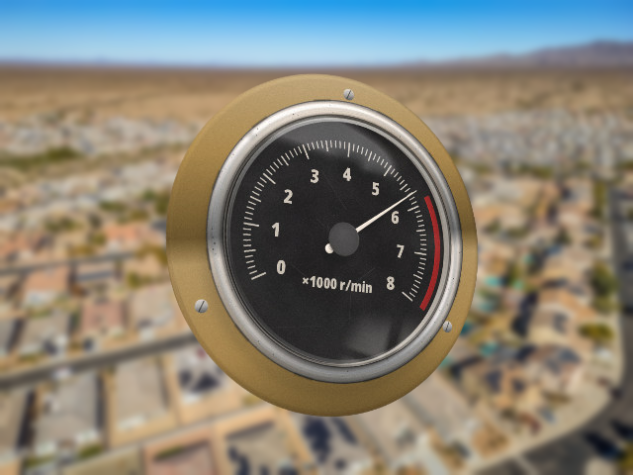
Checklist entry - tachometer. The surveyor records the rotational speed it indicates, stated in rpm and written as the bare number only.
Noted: 5700
